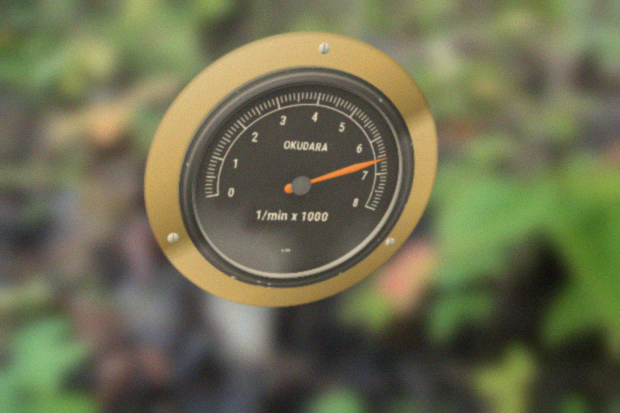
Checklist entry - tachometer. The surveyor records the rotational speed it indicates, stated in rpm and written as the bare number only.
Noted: 6500
